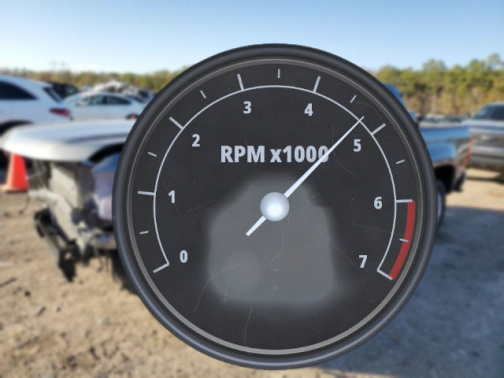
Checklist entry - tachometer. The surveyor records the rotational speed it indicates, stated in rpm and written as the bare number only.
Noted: 4750
